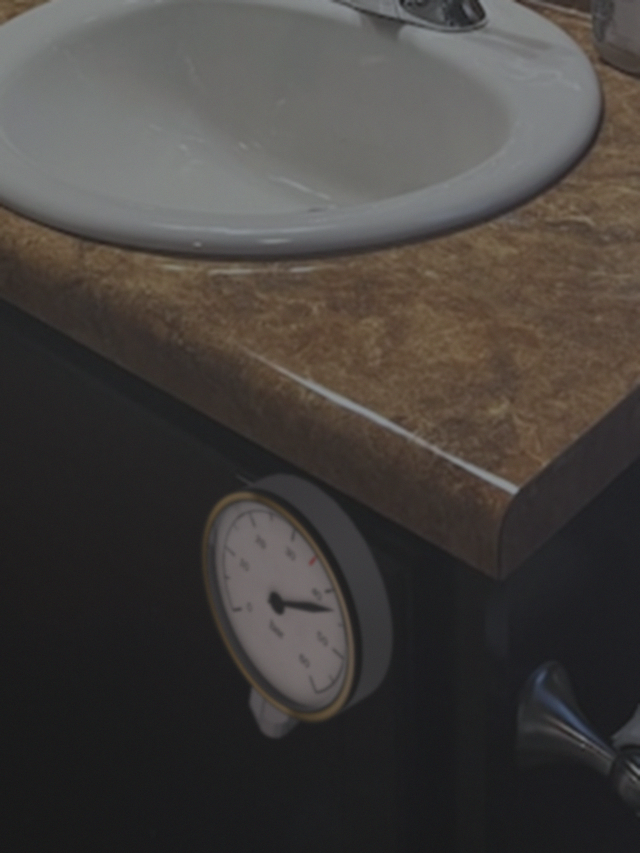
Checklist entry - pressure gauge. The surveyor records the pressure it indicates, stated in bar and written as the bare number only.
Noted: 42.5
